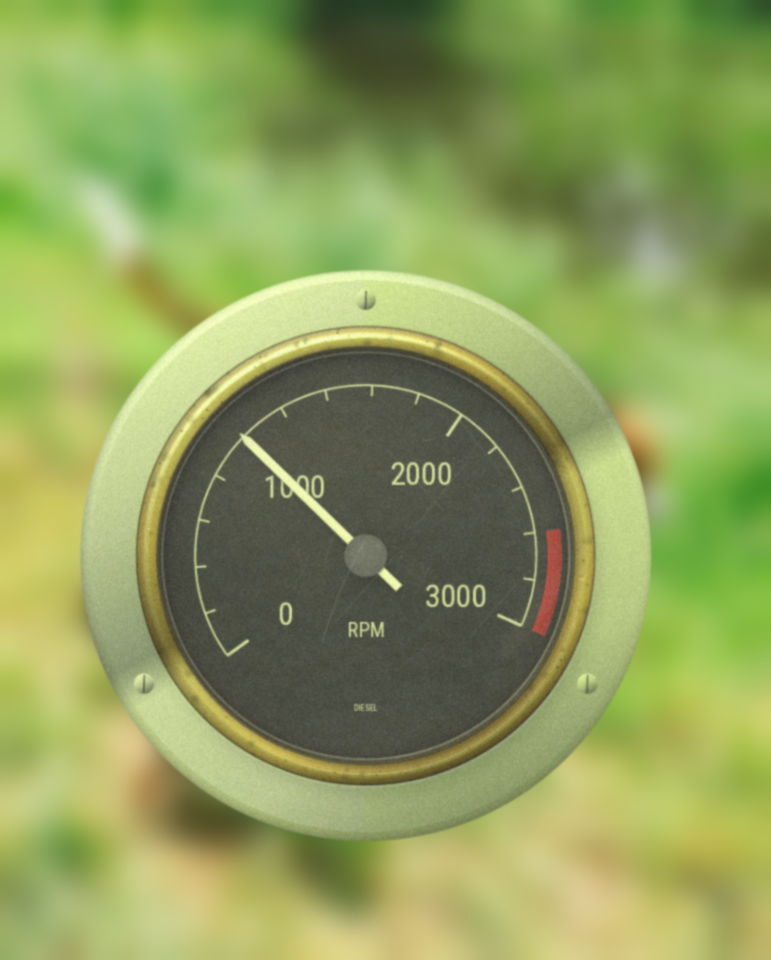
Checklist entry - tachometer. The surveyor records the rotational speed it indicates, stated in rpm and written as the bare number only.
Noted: 1000
